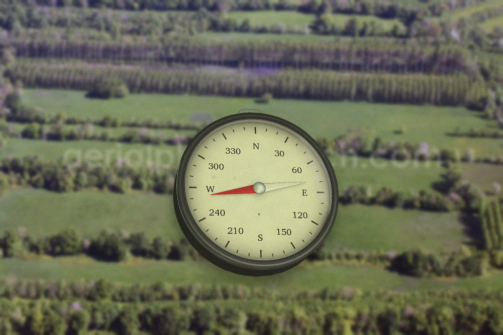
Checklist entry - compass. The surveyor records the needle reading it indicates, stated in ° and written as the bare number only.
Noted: 260
